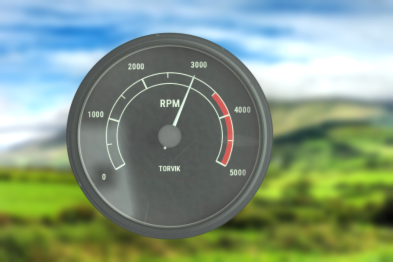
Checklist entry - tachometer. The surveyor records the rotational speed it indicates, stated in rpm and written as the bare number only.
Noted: 3000
